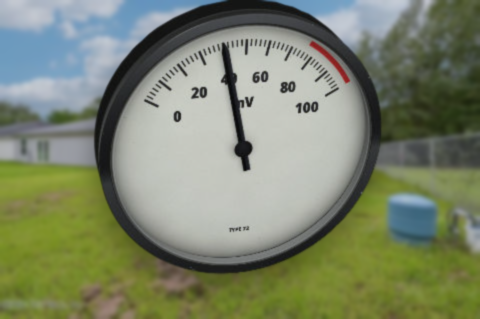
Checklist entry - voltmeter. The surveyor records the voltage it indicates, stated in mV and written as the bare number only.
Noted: 40
